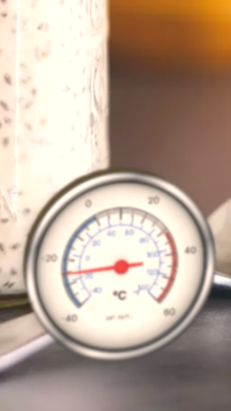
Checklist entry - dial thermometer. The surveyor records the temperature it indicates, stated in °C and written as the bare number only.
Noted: -25
